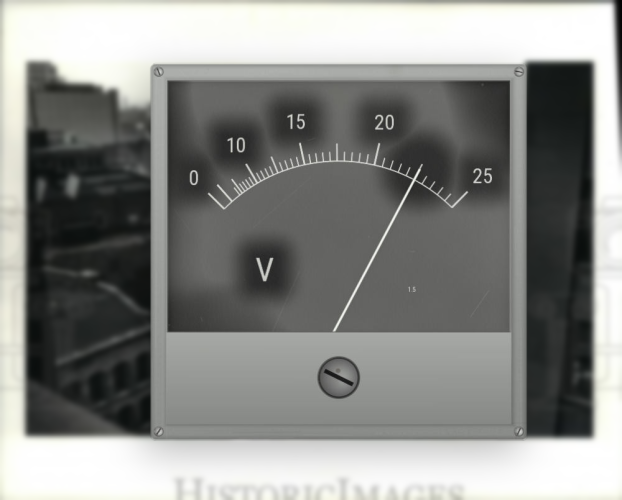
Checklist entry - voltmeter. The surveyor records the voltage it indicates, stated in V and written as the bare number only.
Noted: 22.5
